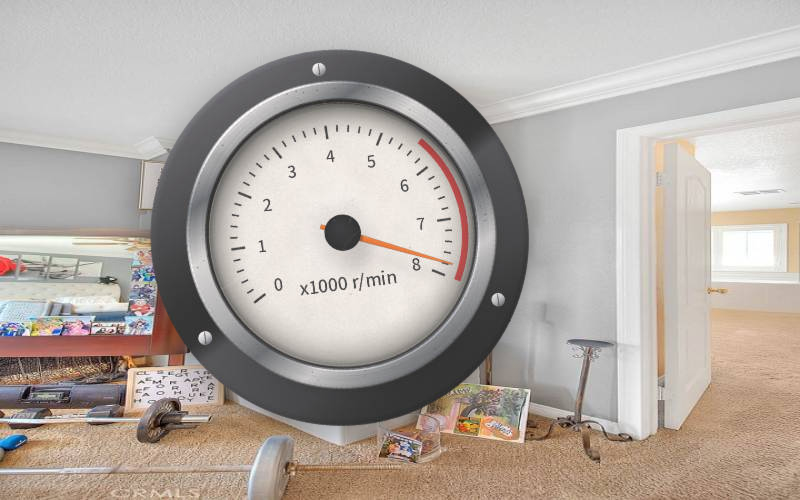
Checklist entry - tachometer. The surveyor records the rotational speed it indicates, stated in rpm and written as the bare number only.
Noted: 7800
